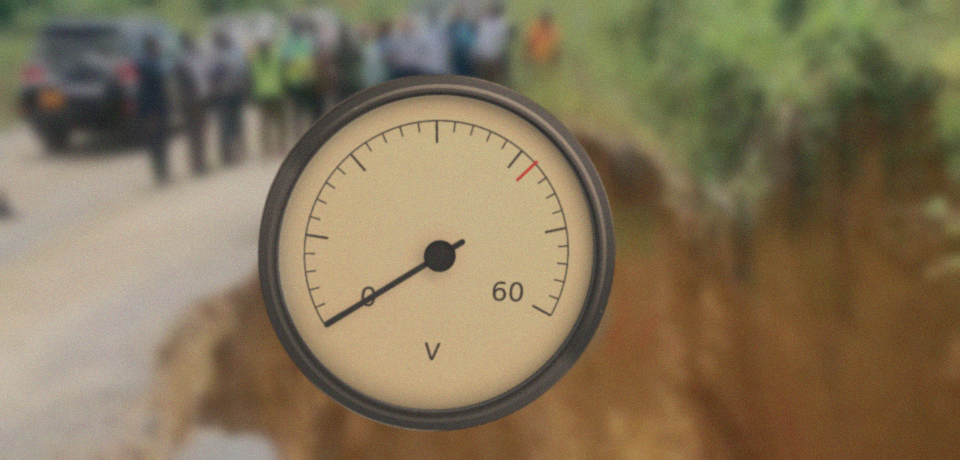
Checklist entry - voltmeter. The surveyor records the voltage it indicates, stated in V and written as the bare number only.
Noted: 0
